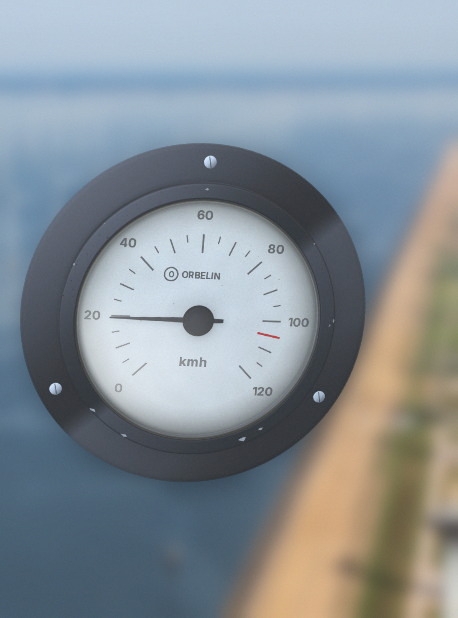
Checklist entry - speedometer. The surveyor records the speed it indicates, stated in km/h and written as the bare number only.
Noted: 20
